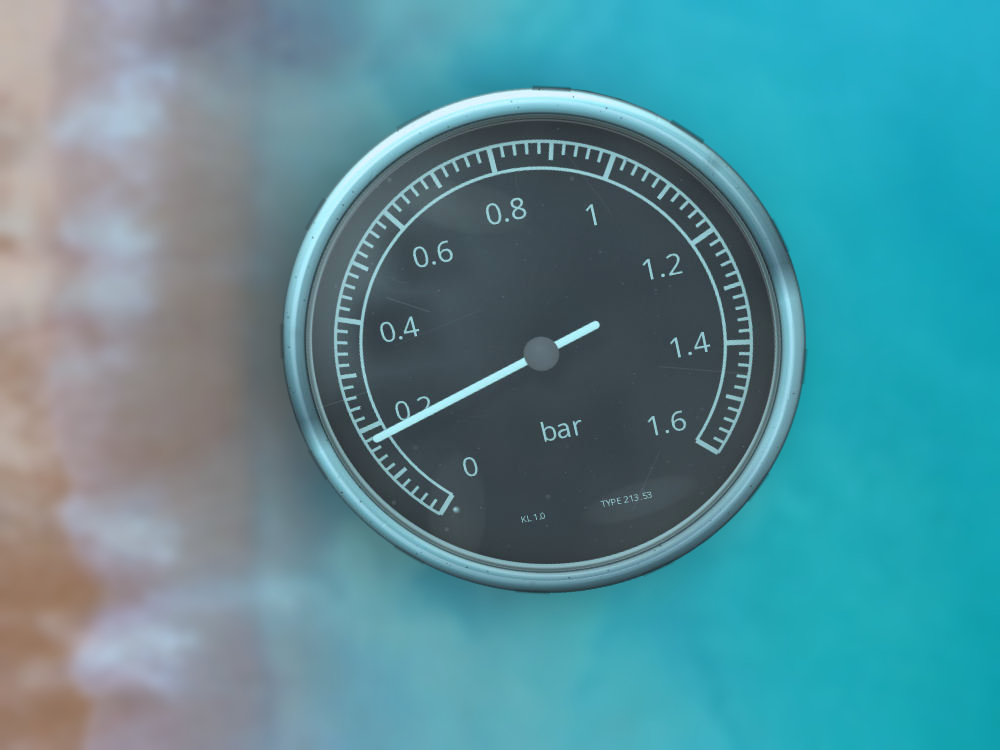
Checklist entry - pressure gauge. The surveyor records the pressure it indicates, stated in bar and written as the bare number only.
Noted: 0.18
